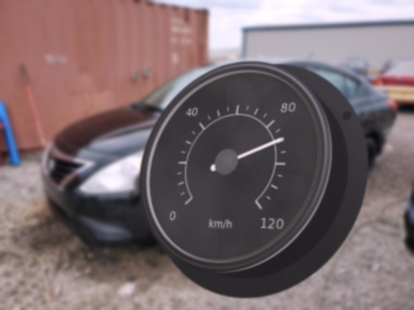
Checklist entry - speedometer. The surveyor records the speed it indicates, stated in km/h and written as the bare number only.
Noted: 90
